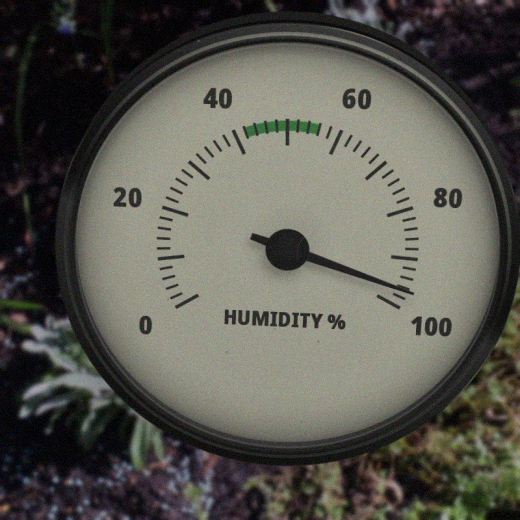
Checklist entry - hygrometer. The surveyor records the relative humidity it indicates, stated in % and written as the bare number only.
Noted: 96
